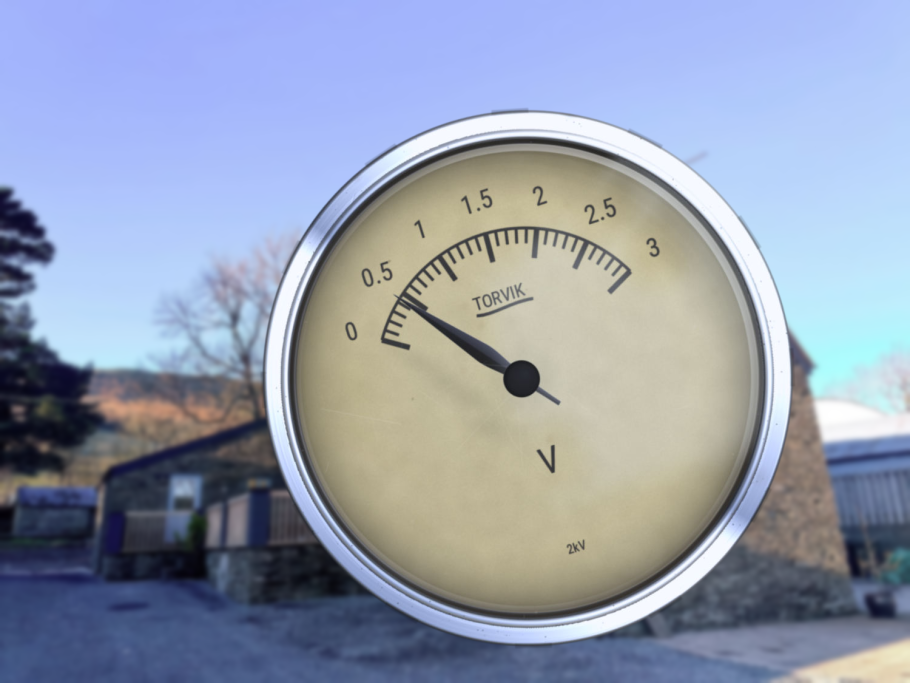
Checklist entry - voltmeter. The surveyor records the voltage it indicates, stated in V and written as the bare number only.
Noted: 0.45
